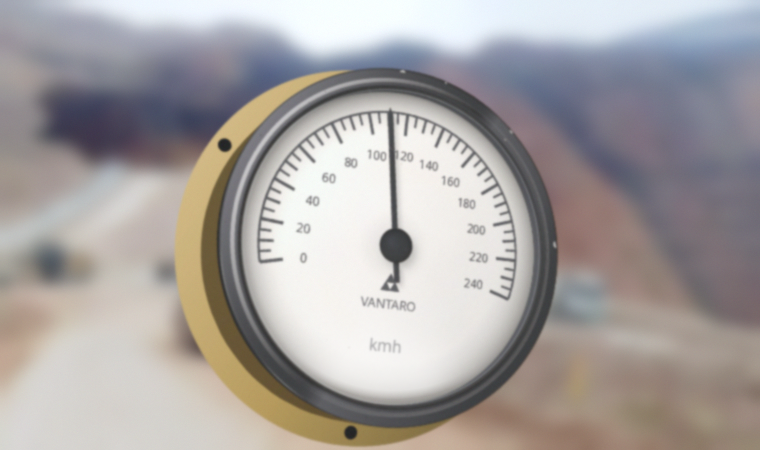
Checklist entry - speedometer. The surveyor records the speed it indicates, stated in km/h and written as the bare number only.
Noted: 110
